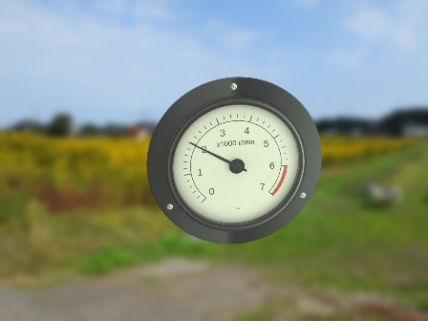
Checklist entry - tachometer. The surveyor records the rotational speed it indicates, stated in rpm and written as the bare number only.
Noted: 2000
